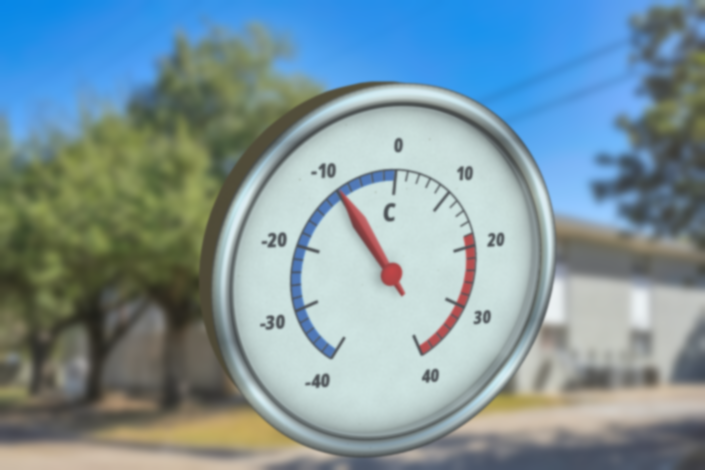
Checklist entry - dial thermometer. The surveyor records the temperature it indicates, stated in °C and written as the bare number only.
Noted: -10
